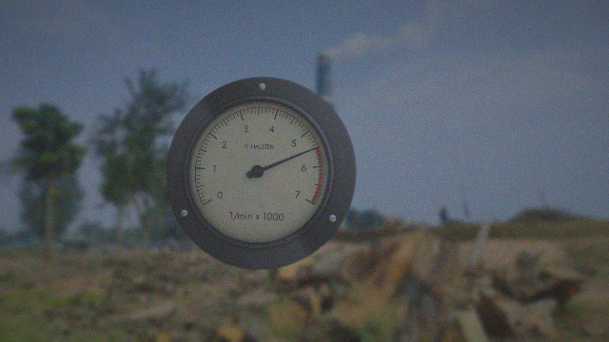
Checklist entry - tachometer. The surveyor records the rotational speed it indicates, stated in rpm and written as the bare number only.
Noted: 5500
